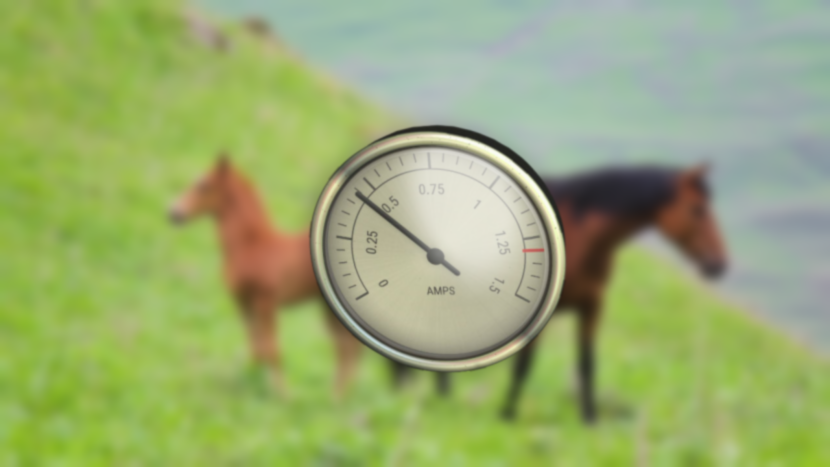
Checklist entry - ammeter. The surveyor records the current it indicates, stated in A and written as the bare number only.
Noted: 0.45
